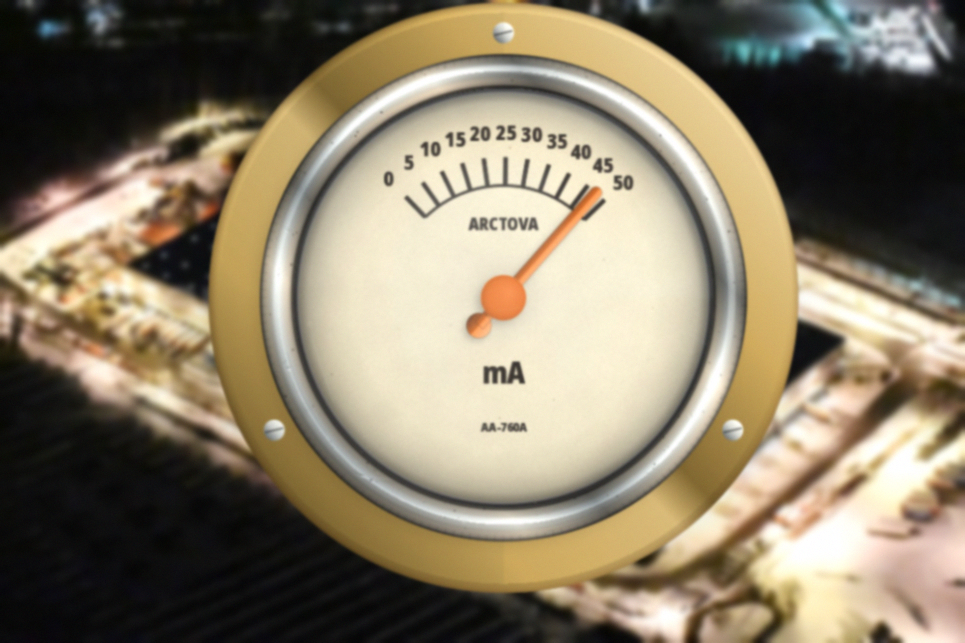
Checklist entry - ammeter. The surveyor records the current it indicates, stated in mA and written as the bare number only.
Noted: 47.5
